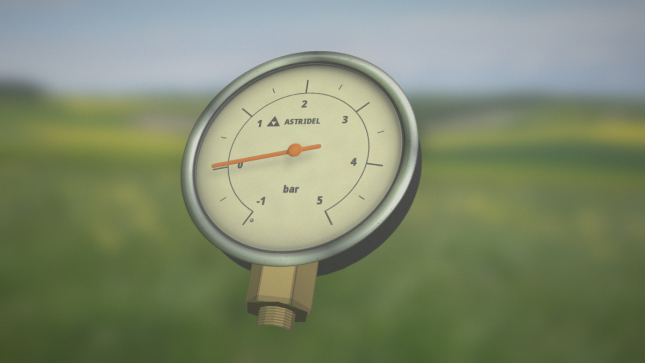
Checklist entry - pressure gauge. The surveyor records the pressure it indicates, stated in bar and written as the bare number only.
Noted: 0
